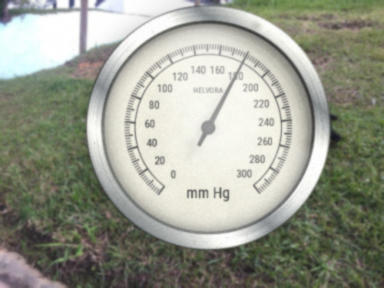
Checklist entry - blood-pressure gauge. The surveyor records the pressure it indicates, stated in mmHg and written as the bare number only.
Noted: 180
